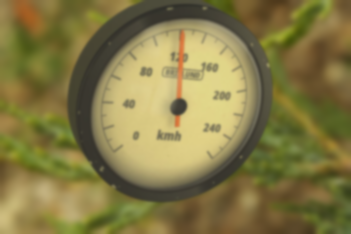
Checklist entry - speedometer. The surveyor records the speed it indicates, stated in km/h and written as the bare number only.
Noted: 120
